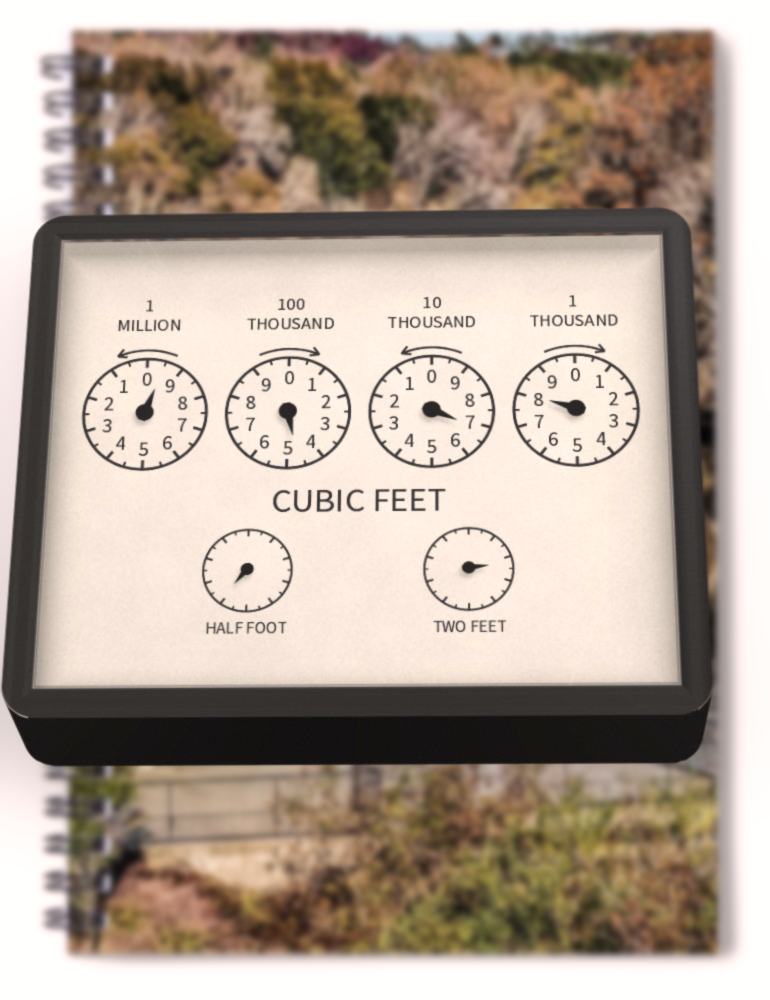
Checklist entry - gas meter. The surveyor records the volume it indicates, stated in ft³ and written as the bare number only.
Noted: 946800
